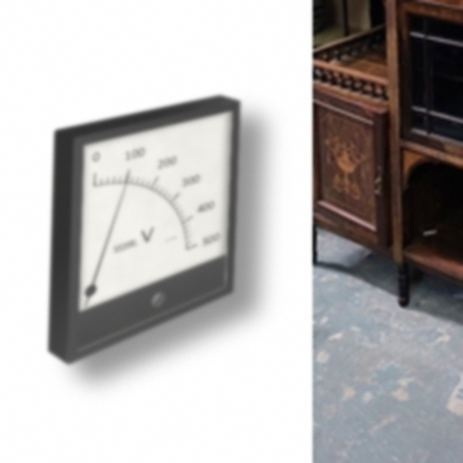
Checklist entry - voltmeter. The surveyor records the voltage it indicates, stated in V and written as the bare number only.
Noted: 100
